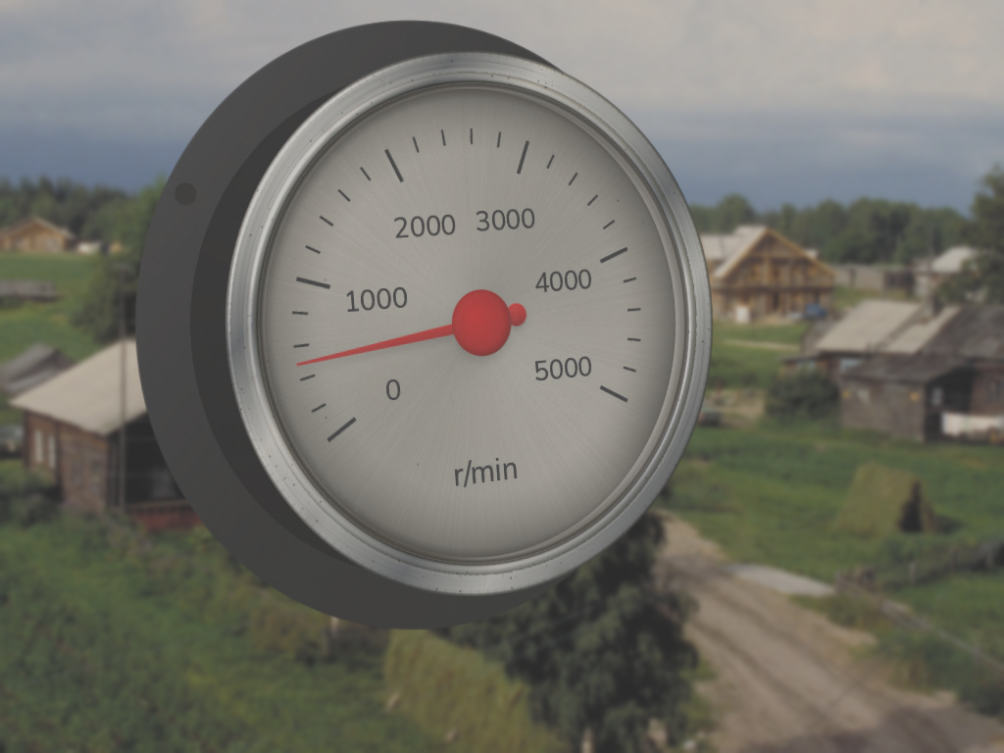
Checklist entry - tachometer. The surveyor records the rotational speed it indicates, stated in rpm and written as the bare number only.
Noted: 500
